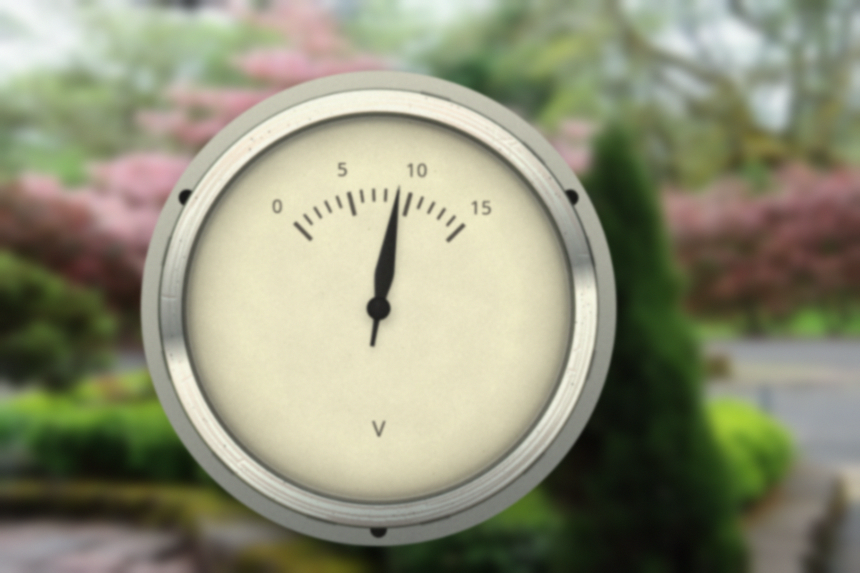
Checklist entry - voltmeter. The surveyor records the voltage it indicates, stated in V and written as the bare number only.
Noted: 9
